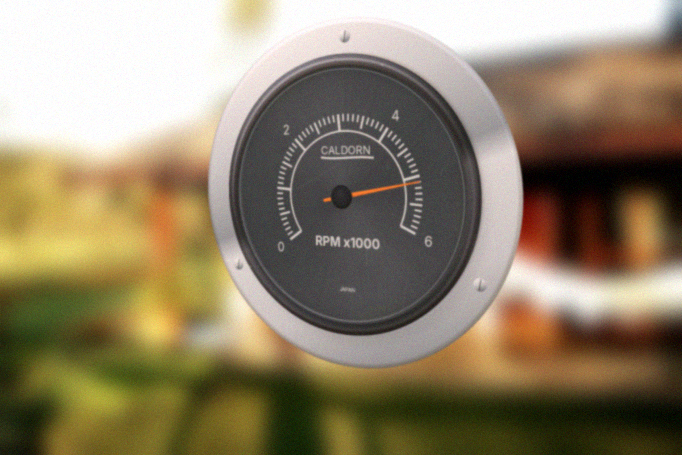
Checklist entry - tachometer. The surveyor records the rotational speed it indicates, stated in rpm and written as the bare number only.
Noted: 5100
